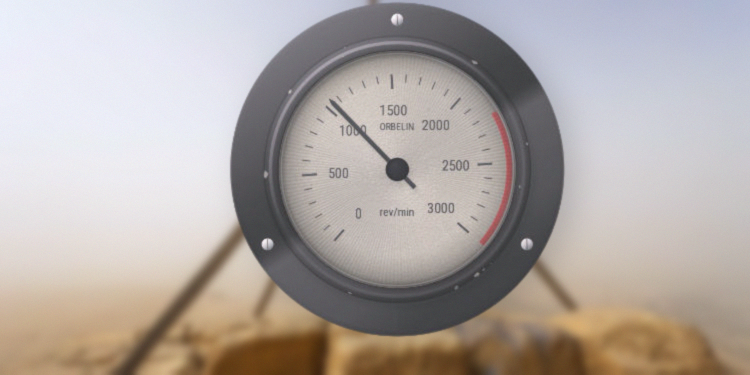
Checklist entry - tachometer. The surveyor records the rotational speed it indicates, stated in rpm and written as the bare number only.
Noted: 1050
